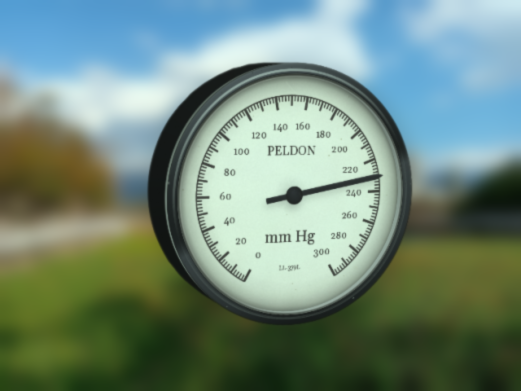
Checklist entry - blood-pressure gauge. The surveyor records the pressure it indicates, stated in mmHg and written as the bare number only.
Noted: 230
